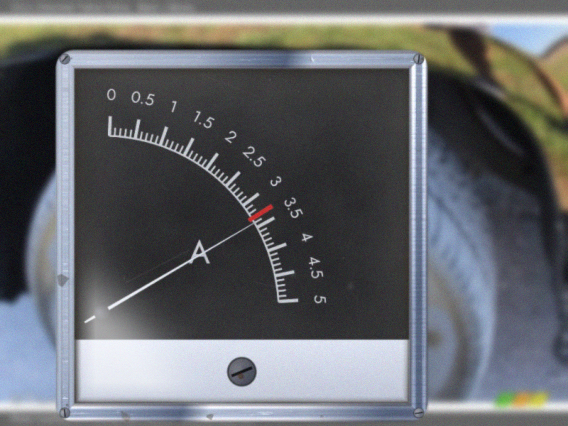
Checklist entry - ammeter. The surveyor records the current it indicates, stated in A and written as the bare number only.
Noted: 3.4
